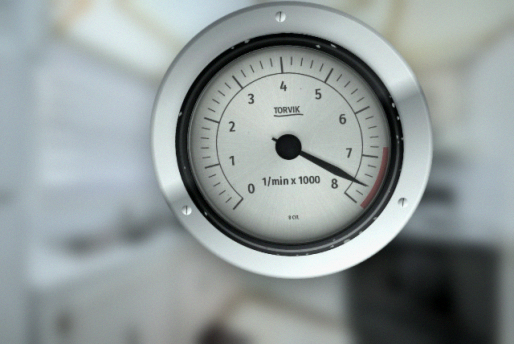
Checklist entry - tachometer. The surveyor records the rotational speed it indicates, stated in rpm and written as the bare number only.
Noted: 7600
